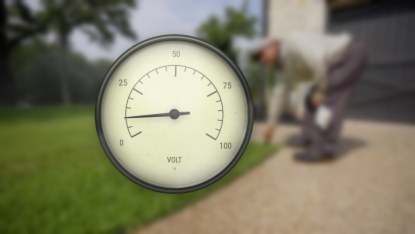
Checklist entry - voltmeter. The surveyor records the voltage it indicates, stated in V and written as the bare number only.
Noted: 10
